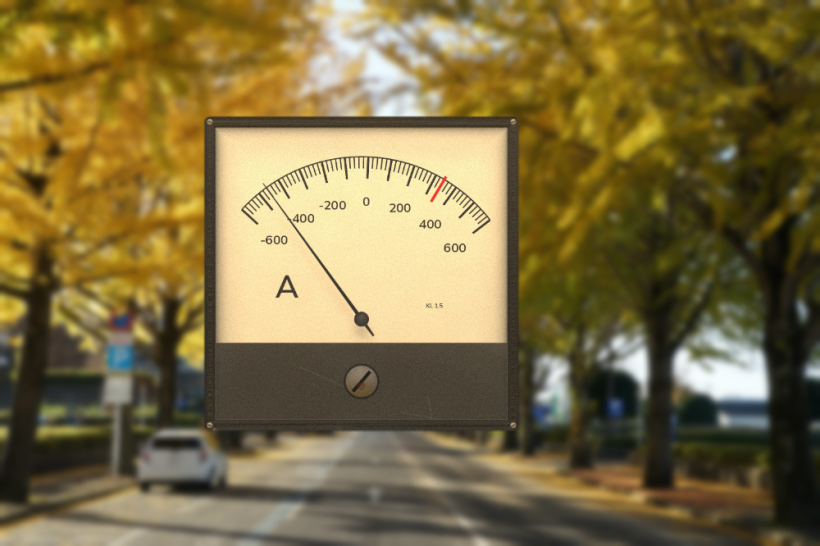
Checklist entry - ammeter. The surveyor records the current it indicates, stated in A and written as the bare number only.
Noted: -460
